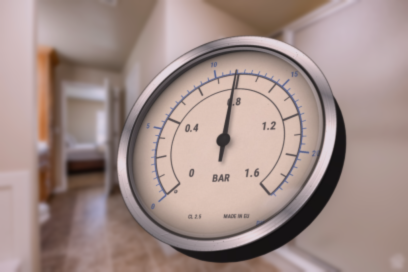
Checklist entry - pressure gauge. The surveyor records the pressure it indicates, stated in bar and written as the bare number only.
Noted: 0.8
